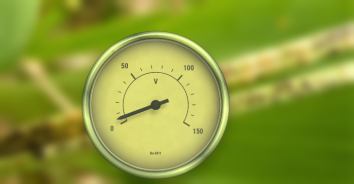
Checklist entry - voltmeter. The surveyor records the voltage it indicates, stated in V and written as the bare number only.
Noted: 5
